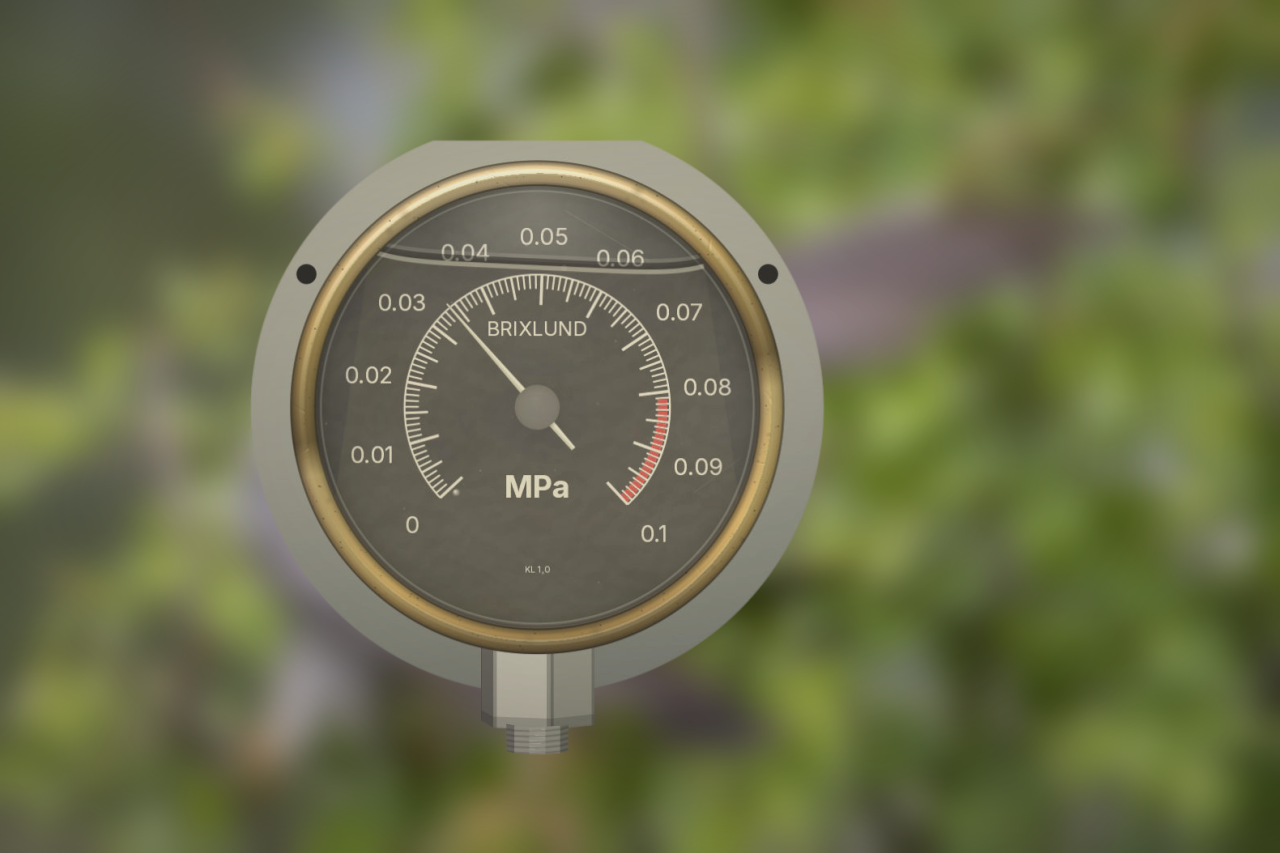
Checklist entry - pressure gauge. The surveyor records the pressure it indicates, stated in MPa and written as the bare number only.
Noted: 0.034
